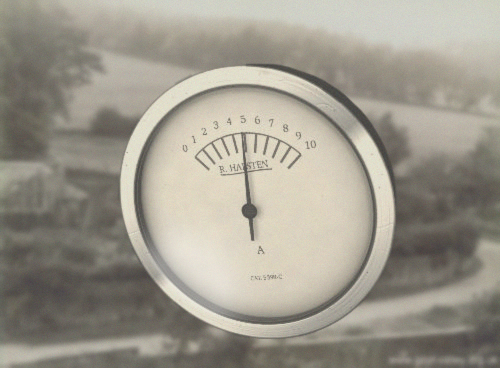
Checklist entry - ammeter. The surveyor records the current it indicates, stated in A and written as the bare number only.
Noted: 5
